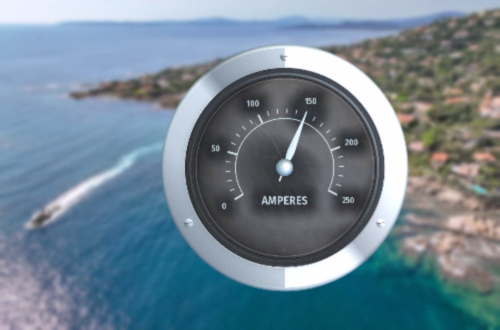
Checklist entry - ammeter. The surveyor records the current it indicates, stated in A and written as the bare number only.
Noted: 150
